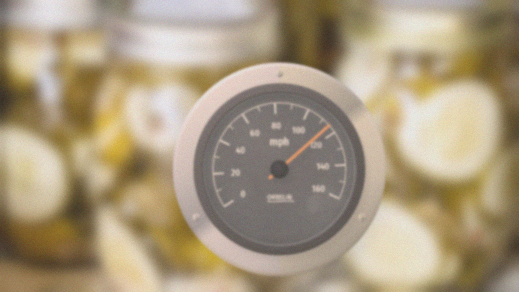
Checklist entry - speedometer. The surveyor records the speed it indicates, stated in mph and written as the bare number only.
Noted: 115
